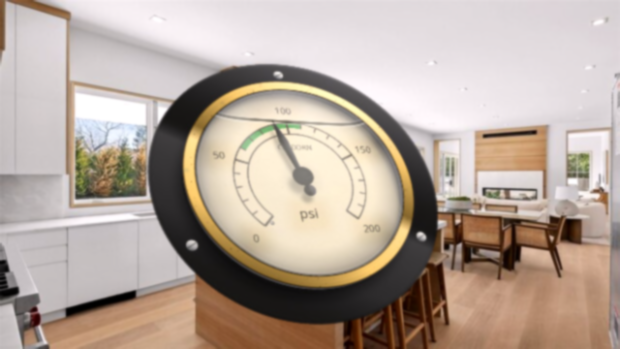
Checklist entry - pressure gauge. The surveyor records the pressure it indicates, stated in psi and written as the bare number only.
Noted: 90
